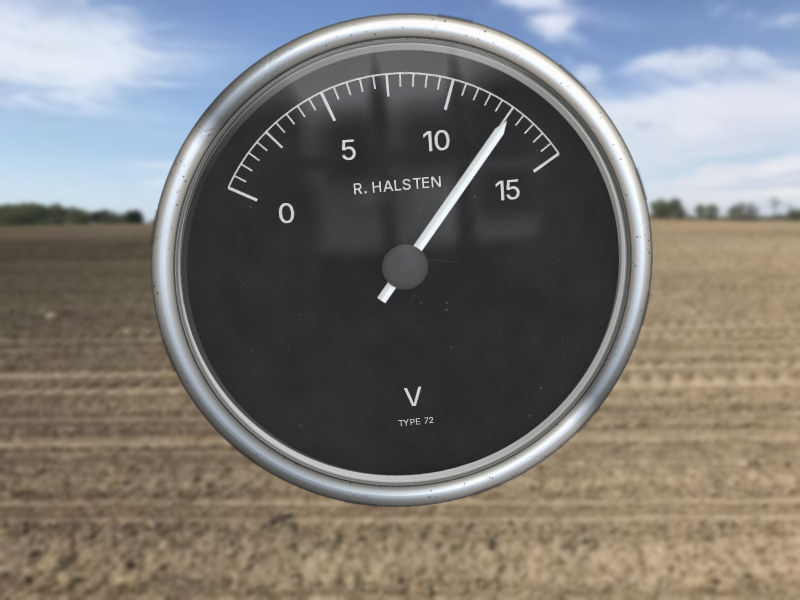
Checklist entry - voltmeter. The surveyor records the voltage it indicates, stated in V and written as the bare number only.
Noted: 12.5
